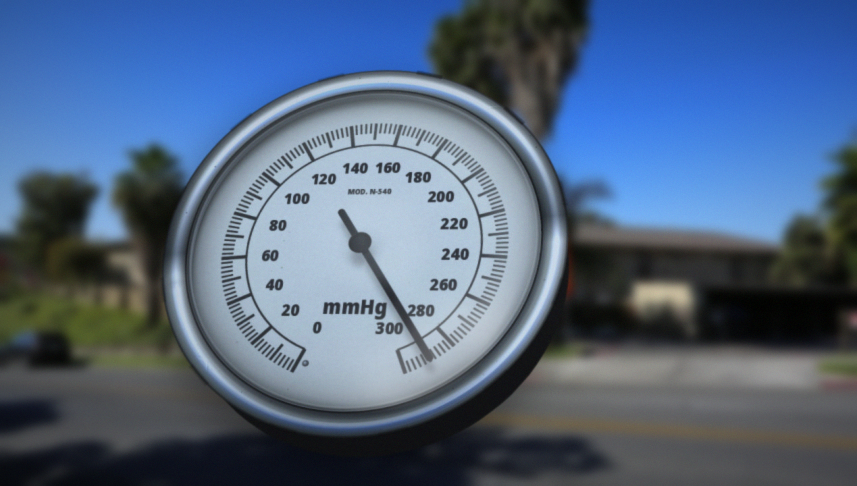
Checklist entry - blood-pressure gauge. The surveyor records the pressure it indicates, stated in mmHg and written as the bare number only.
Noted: 290
